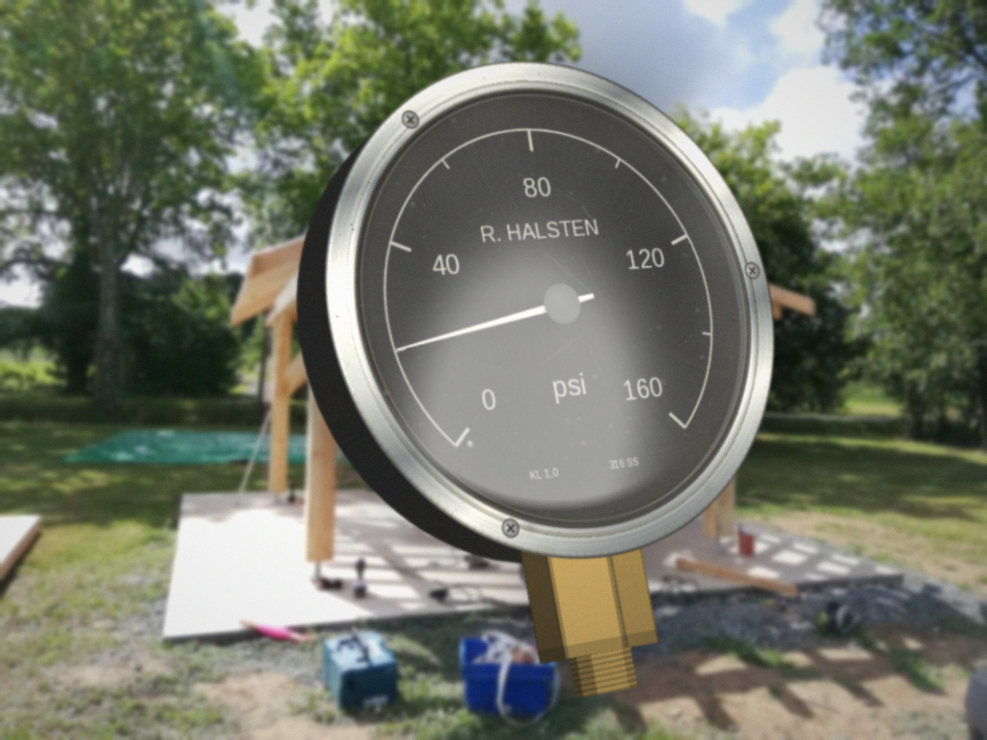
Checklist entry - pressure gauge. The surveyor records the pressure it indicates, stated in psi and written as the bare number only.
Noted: 20
